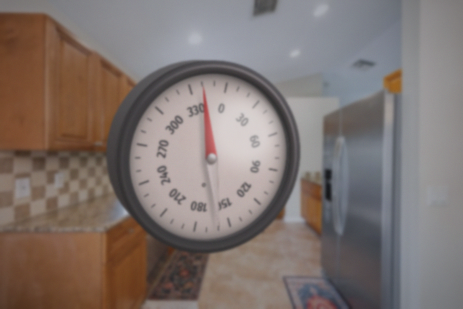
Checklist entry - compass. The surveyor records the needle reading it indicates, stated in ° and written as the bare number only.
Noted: 340
